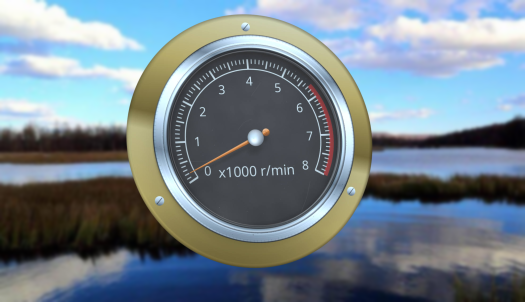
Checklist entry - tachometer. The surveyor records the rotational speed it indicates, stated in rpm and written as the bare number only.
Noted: 200
